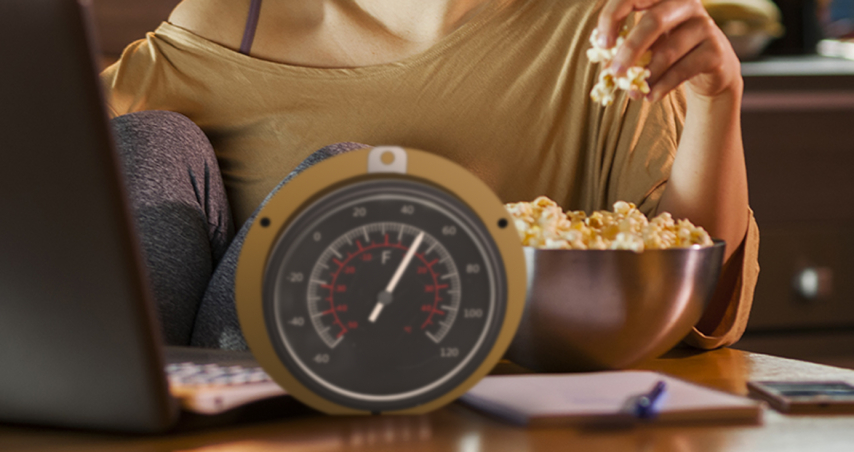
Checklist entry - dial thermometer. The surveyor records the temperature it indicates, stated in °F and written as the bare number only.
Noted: 50
